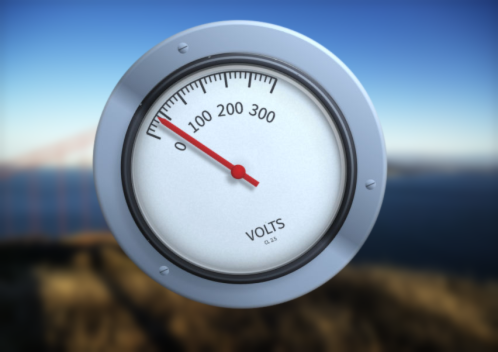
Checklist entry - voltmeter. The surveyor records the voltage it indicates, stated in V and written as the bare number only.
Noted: 40
